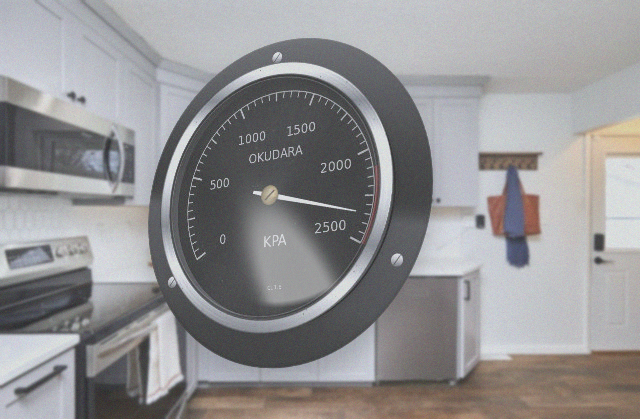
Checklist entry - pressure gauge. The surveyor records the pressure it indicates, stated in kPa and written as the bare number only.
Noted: 2350
